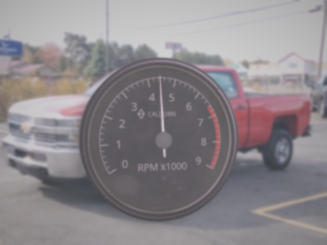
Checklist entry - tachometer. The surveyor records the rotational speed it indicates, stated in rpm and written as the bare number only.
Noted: 4400
